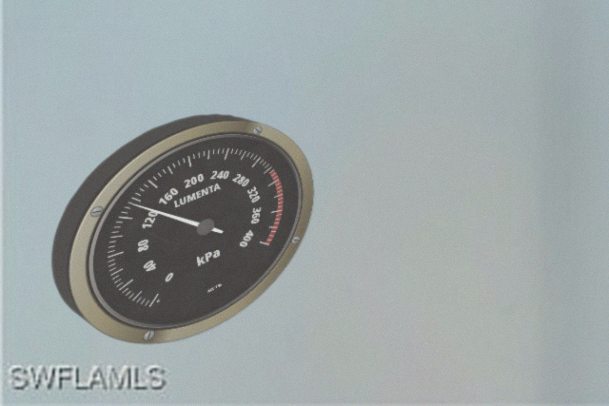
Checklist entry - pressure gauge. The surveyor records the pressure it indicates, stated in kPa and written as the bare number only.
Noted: 135
